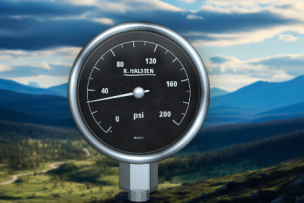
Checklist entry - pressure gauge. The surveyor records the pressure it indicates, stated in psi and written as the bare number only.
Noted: 30
